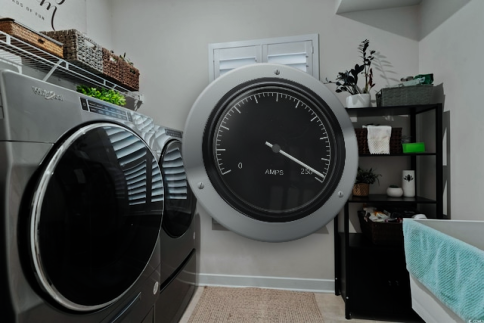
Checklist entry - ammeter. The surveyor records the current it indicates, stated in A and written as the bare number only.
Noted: 245
